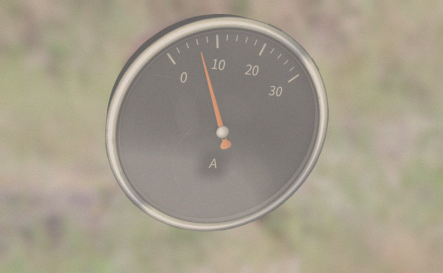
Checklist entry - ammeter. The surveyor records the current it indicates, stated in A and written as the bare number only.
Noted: 6
